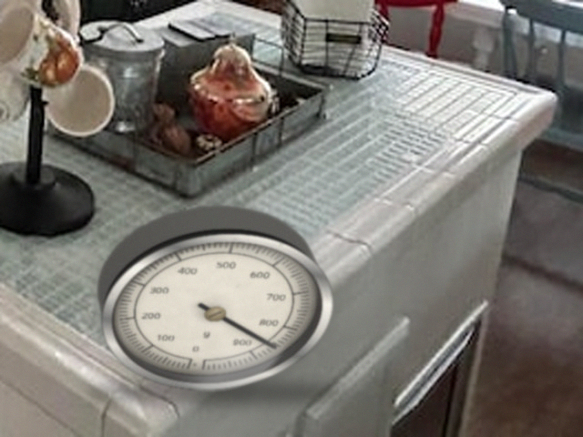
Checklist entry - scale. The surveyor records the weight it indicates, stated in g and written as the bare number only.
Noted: 850
